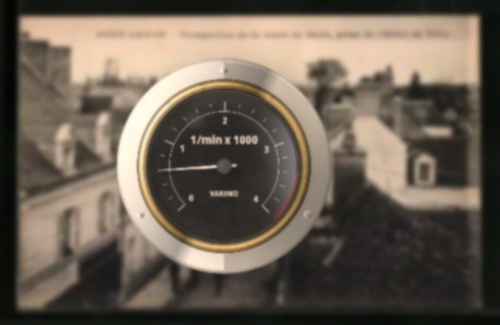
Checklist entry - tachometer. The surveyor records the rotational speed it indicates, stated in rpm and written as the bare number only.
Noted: 600
